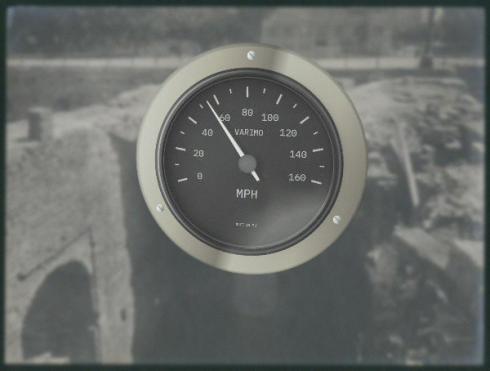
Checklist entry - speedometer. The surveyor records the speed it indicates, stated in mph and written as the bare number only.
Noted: 55
